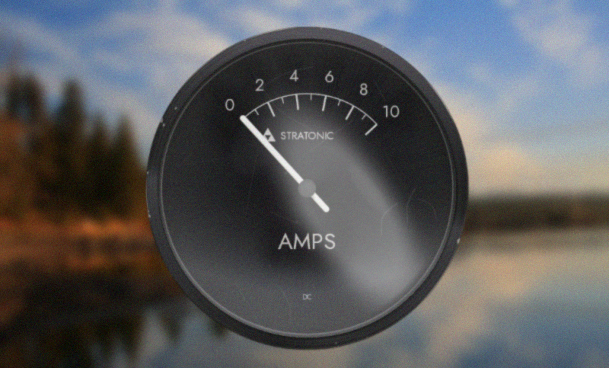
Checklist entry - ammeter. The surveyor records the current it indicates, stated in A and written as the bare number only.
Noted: 0
